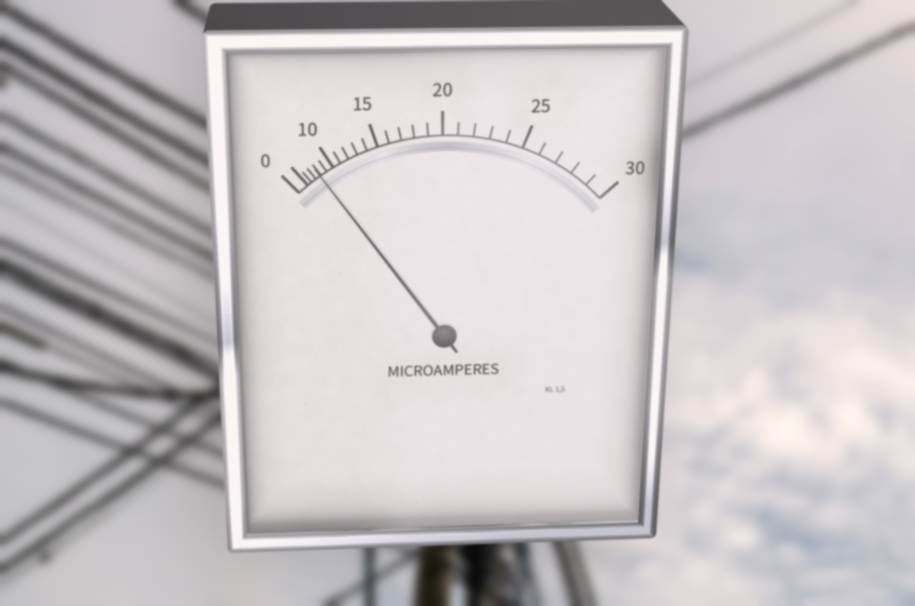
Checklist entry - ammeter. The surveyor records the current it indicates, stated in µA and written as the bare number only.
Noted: 8
